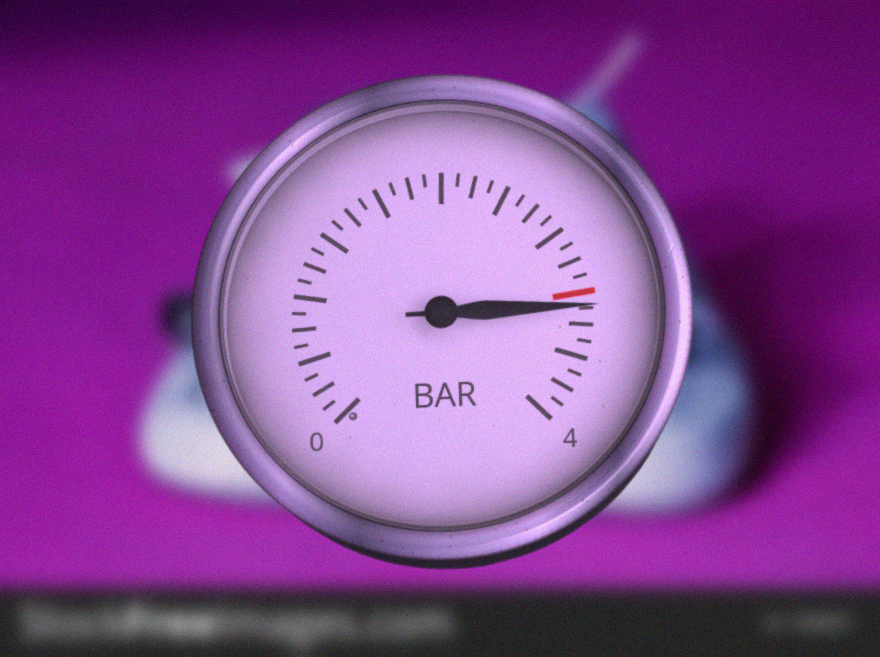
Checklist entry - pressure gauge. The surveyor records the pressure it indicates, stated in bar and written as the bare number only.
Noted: 3.3
